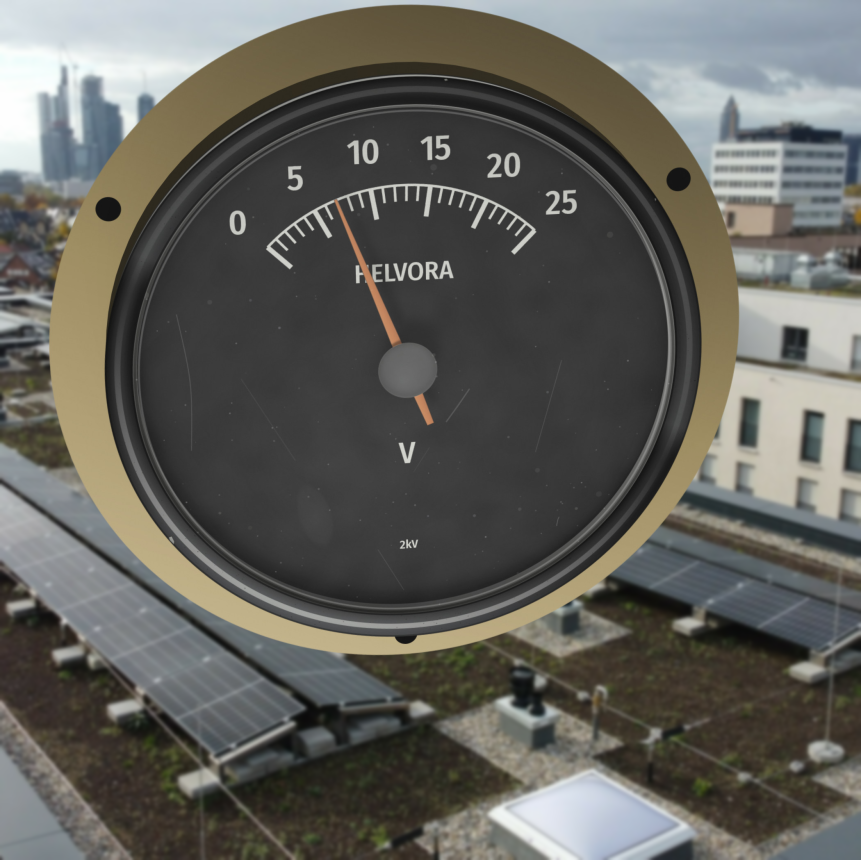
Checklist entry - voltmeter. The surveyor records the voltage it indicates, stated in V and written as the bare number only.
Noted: 7
